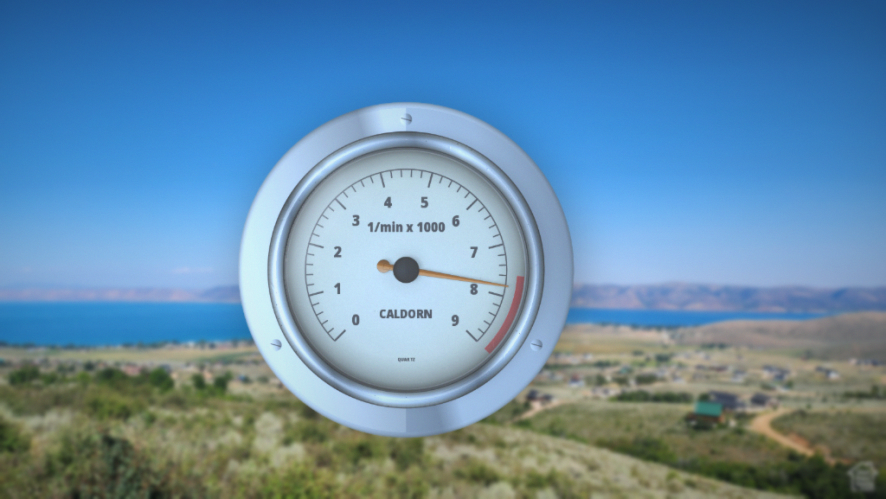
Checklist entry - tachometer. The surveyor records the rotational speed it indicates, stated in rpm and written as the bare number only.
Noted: 7800
